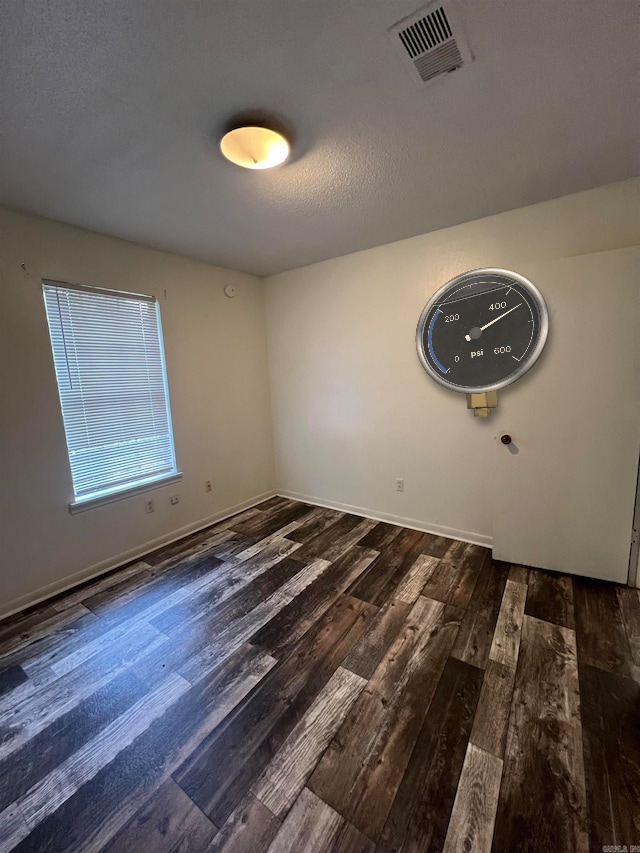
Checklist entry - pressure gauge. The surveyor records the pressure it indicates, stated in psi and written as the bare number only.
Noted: 450
